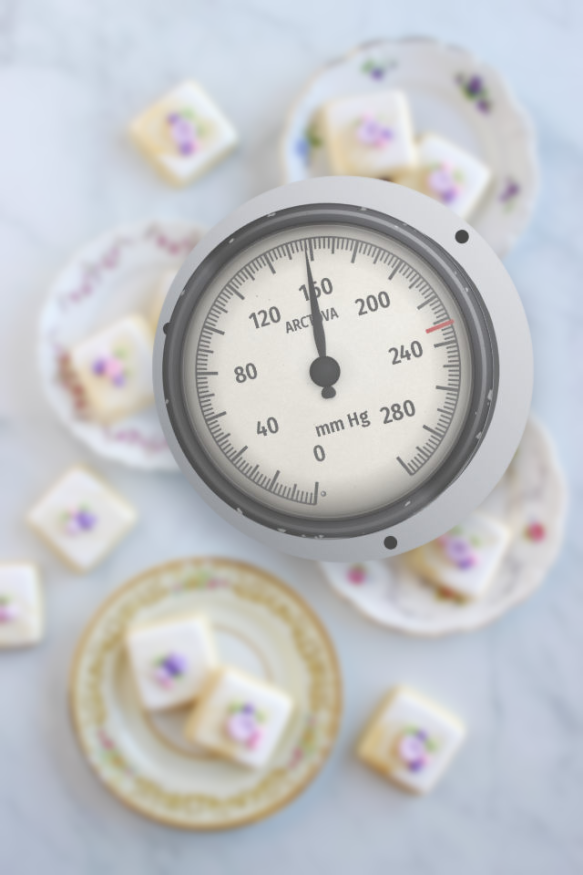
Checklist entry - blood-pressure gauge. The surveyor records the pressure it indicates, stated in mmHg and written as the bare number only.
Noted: 158
